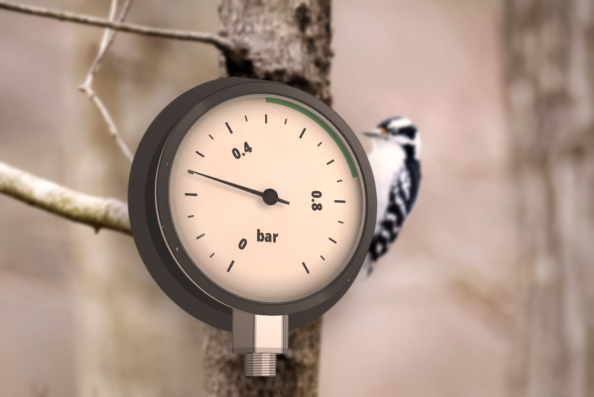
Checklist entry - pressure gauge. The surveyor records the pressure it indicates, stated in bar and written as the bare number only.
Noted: 0.25
